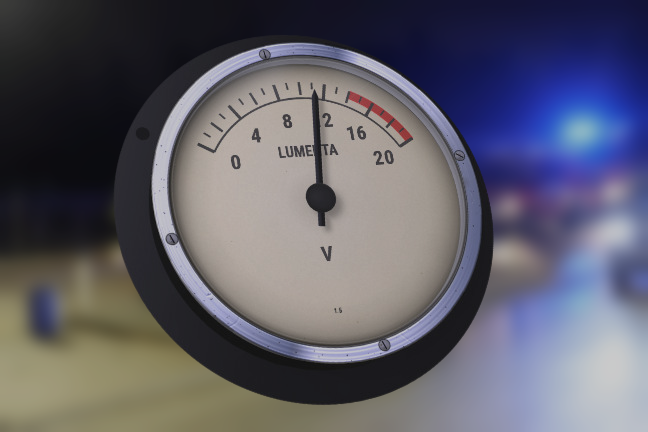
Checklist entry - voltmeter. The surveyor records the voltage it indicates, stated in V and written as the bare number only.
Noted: 11
